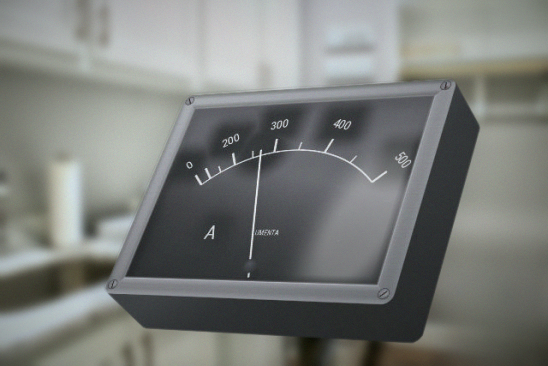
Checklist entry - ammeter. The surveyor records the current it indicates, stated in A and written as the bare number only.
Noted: 275
